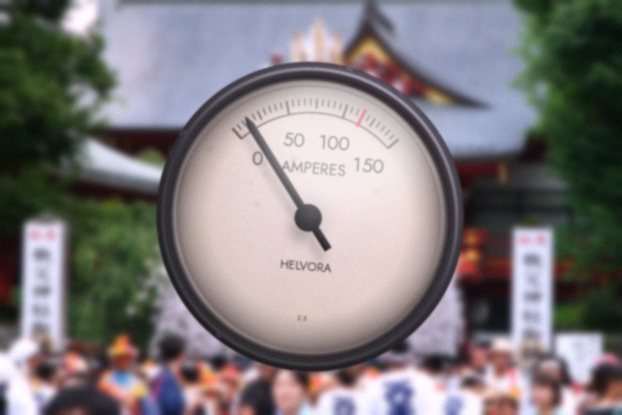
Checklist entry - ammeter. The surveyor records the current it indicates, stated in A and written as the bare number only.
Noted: 15
